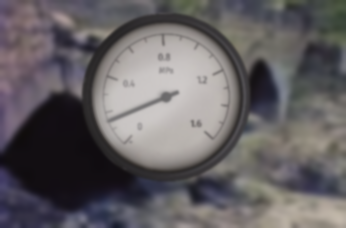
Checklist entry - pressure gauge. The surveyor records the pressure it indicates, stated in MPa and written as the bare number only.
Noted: 0.15
